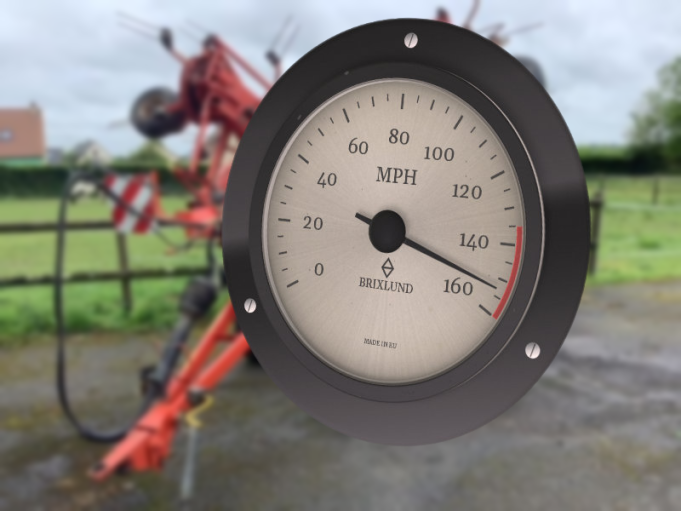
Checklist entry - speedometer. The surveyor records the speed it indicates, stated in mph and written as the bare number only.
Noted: 152.5
